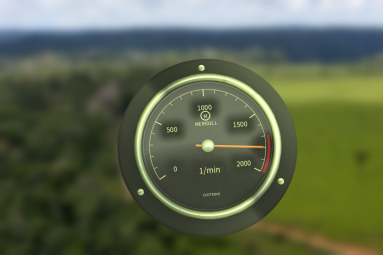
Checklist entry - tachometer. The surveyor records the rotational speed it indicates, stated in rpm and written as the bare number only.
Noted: 1800
